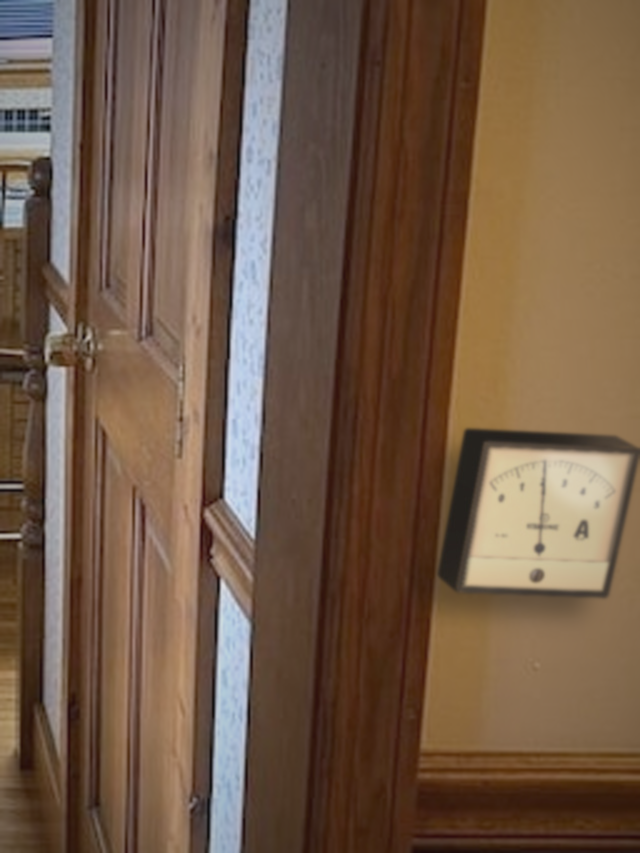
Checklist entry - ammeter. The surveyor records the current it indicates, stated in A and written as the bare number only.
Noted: 2
